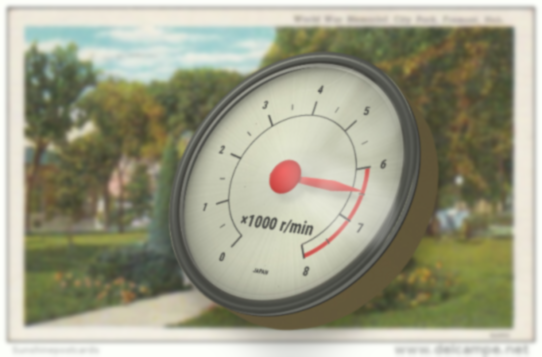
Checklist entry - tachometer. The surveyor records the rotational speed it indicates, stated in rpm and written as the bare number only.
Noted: 6500
